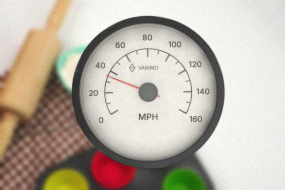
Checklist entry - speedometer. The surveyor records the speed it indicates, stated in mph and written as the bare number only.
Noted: 35
